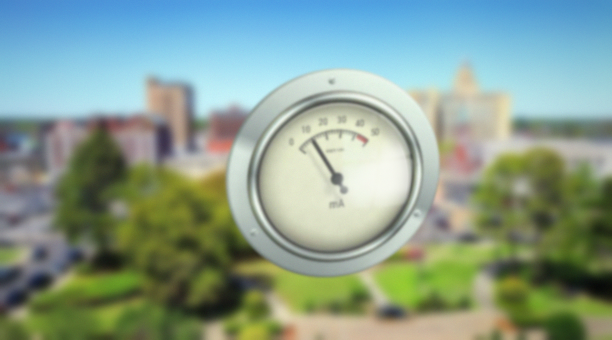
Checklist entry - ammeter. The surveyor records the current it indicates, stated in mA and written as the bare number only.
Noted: 10
